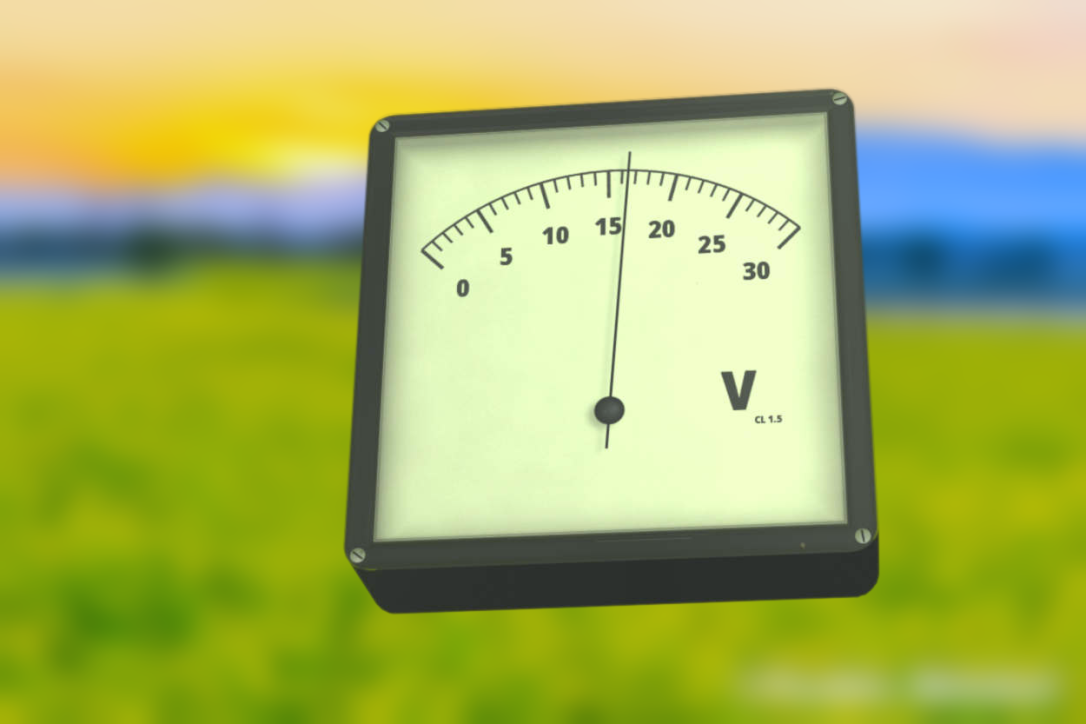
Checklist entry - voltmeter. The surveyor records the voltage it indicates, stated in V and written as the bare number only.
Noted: 16.5
